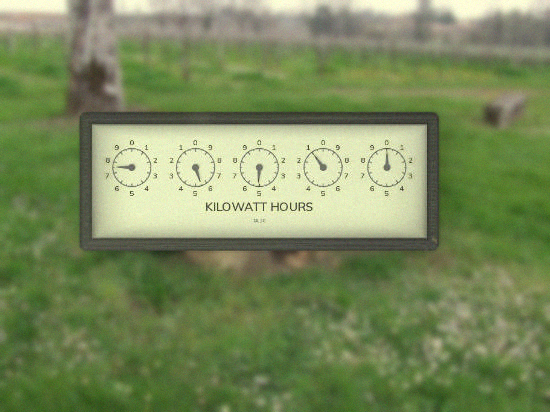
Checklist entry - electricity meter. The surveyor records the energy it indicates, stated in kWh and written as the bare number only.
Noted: 75510
